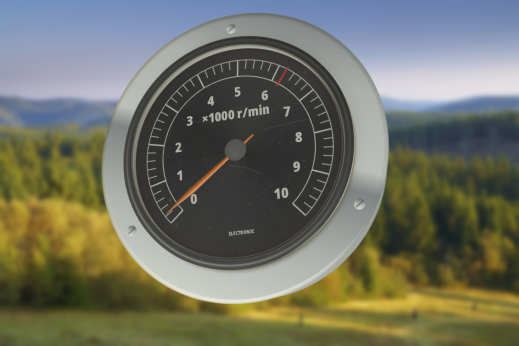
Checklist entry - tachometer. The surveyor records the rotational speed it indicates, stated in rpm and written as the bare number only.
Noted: 200
